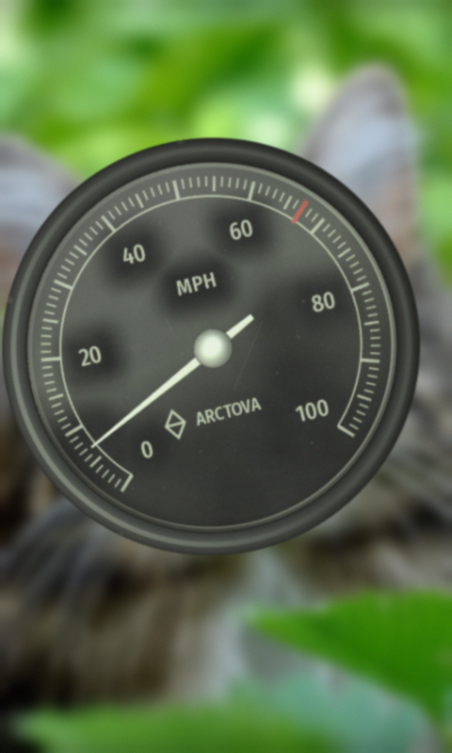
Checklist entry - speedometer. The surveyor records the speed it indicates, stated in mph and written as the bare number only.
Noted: 7
